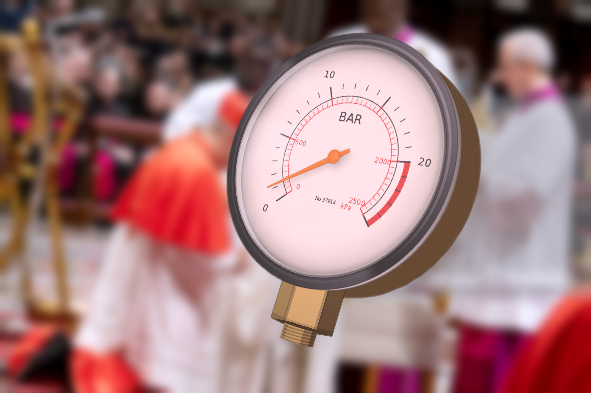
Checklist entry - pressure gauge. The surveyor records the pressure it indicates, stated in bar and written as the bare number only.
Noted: 1
